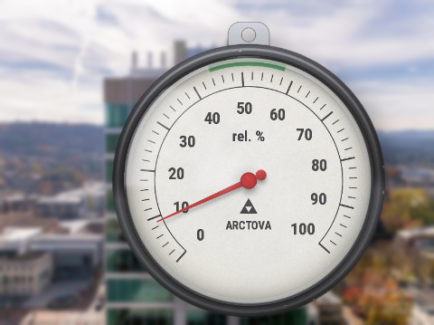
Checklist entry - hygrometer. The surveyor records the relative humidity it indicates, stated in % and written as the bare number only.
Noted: 9
